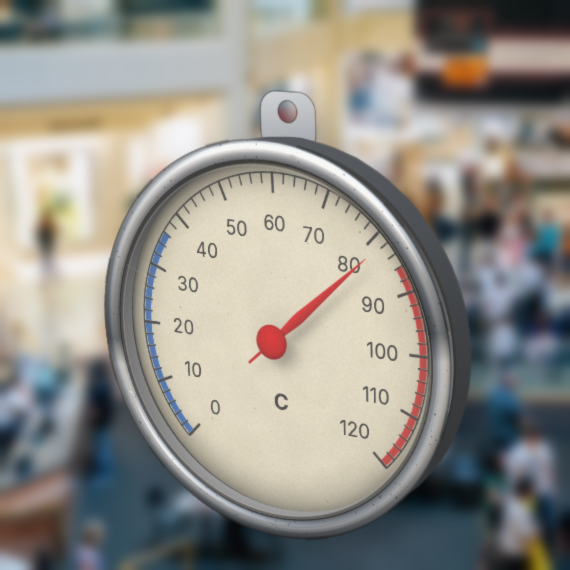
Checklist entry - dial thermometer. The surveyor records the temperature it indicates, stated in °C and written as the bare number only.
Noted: 82
